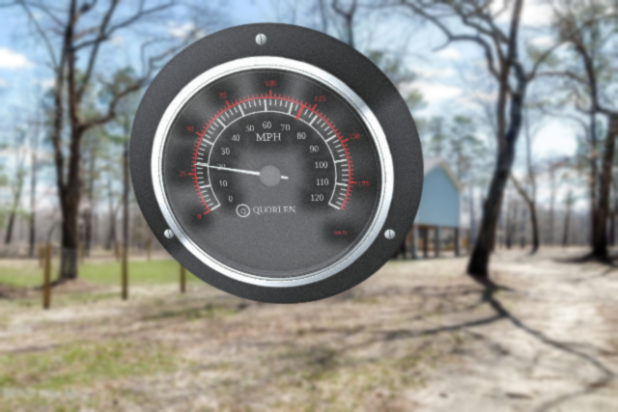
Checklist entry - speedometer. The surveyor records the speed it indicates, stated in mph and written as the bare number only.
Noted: 20
